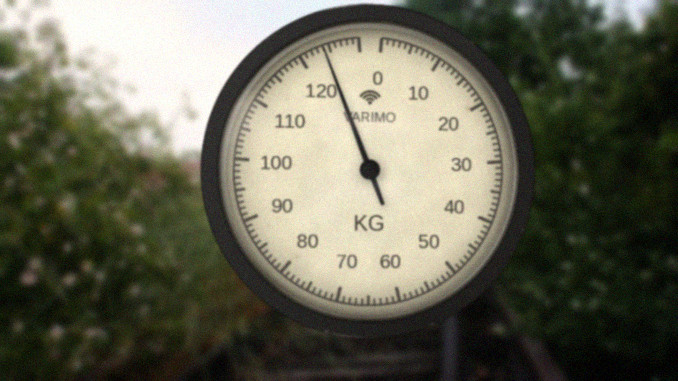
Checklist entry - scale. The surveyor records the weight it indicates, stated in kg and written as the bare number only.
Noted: 124
